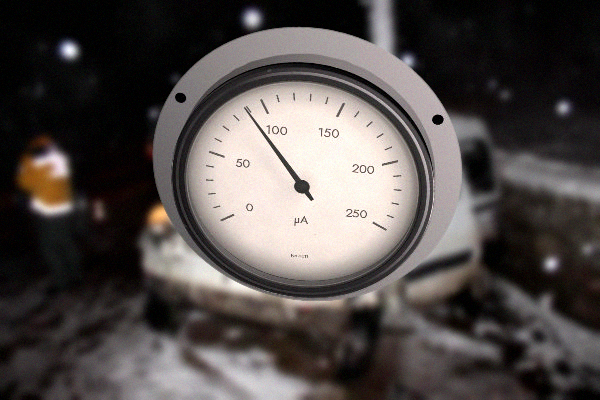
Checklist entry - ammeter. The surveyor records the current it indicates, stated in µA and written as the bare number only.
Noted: 90
